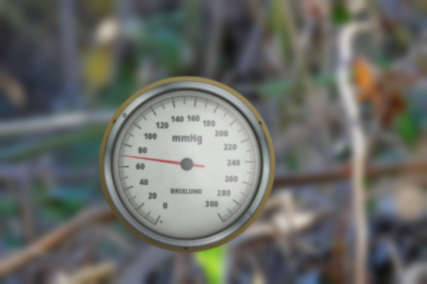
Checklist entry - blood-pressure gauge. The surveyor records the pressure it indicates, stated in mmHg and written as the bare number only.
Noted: 70
